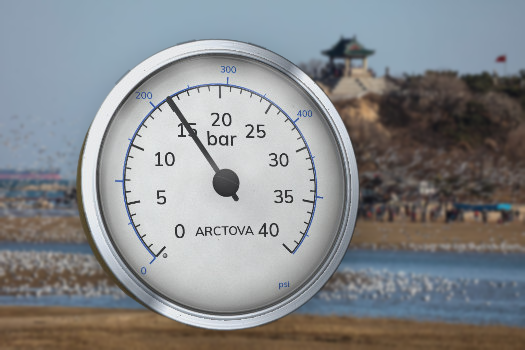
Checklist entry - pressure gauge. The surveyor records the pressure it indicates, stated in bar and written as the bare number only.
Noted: 15
